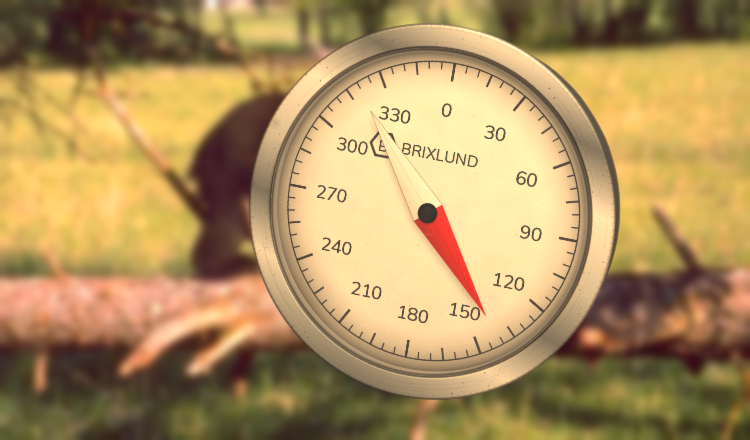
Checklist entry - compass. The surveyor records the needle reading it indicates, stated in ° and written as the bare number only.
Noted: 140
